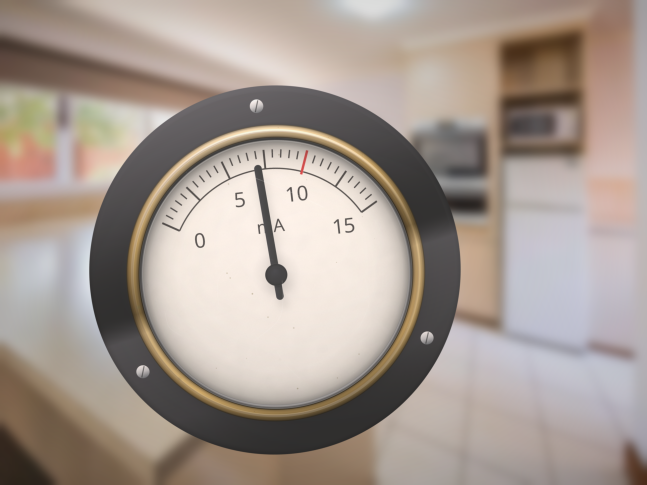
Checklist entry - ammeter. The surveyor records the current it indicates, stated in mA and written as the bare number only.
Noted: 7
